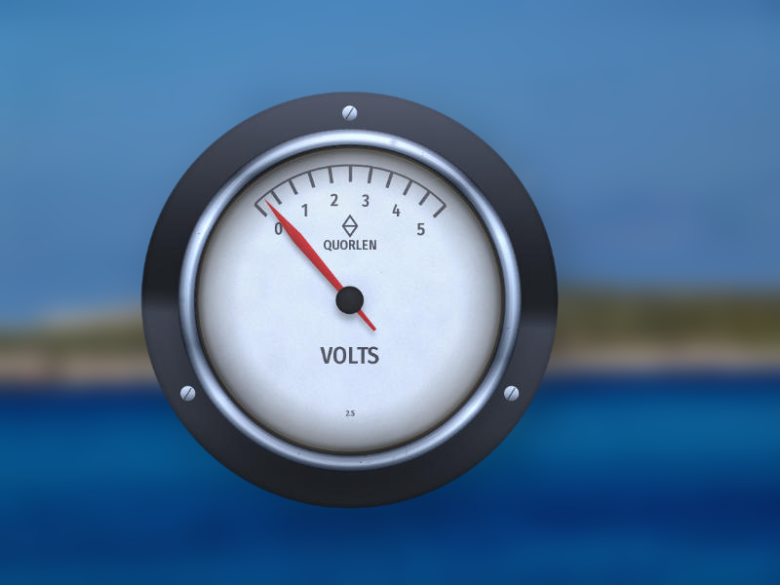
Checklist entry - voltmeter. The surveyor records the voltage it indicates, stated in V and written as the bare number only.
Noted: 0.25
